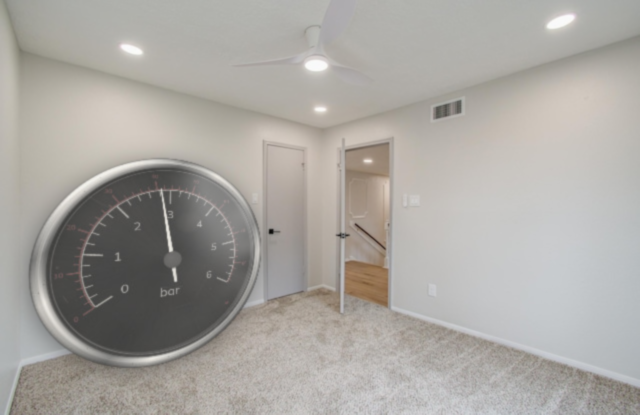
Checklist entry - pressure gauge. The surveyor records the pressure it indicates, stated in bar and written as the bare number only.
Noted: 2.8
